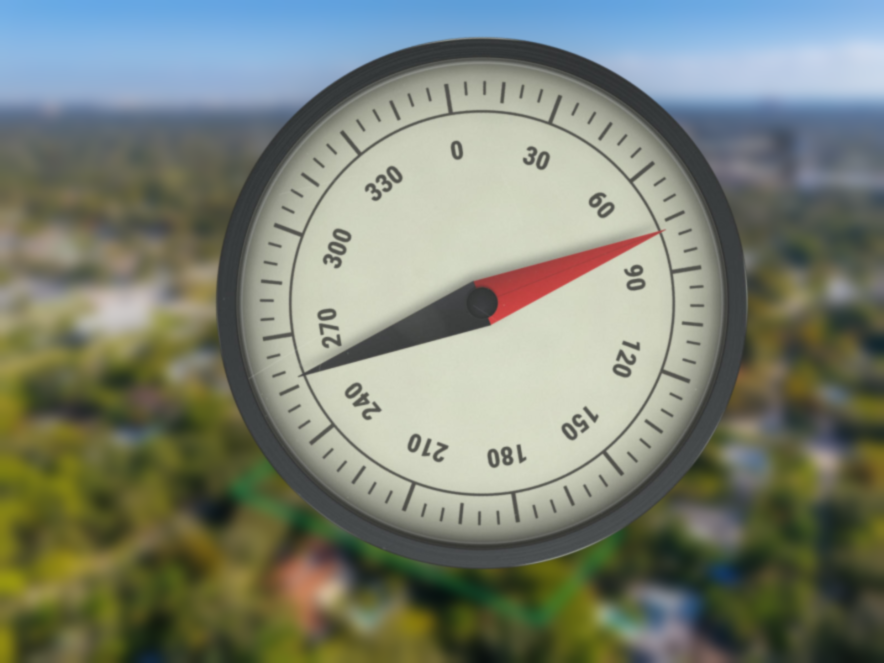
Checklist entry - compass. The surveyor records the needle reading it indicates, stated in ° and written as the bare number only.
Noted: 77.5
